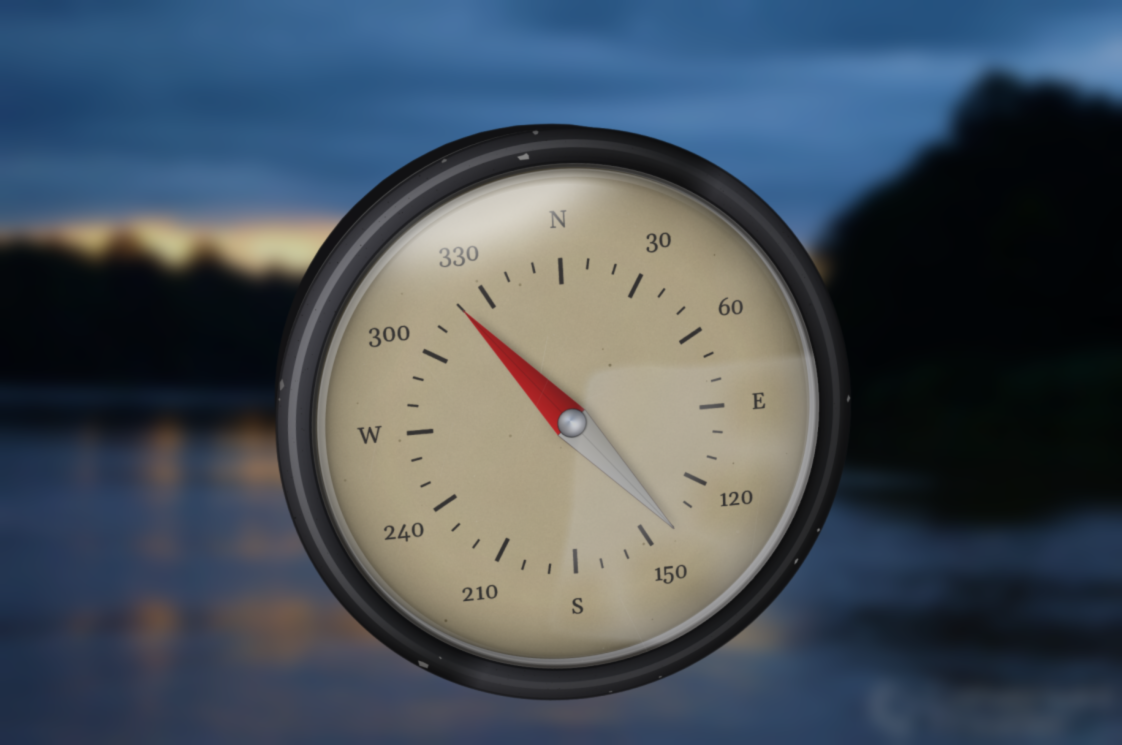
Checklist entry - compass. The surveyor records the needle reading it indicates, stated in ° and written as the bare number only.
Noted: 320
